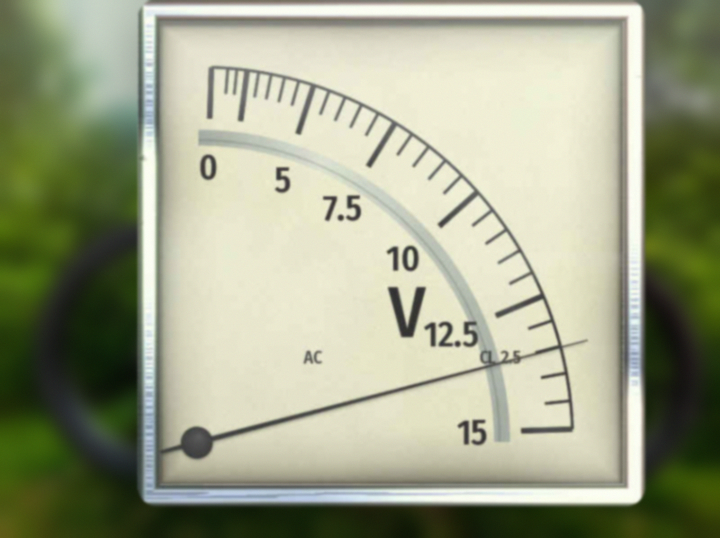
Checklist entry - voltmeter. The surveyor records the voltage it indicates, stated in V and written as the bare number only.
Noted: 13.5
